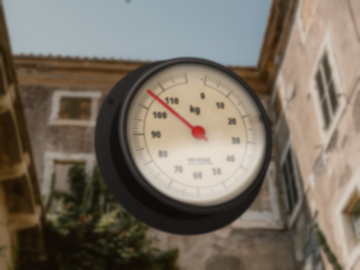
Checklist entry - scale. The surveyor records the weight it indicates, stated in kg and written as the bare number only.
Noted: 105
